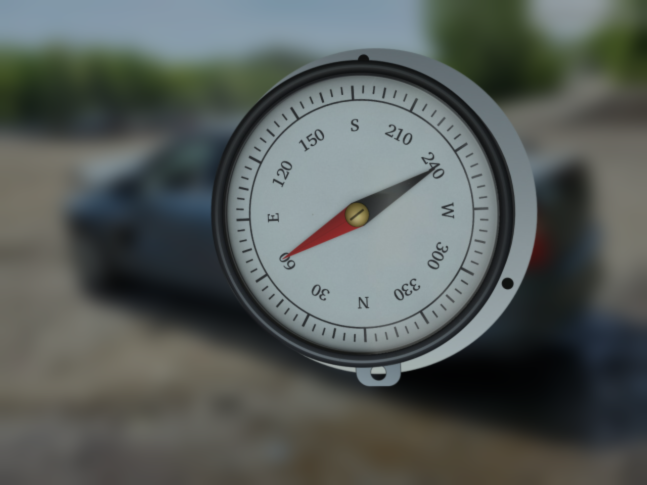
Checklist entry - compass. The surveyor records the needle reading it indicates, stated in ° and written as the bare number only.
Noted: 62.5
